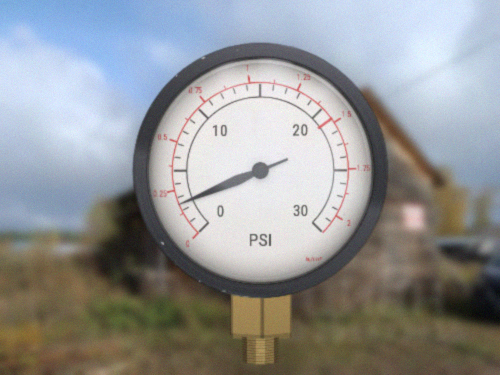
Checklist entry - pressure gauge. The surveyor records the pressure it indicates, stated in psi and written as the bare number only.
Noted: 2.5
